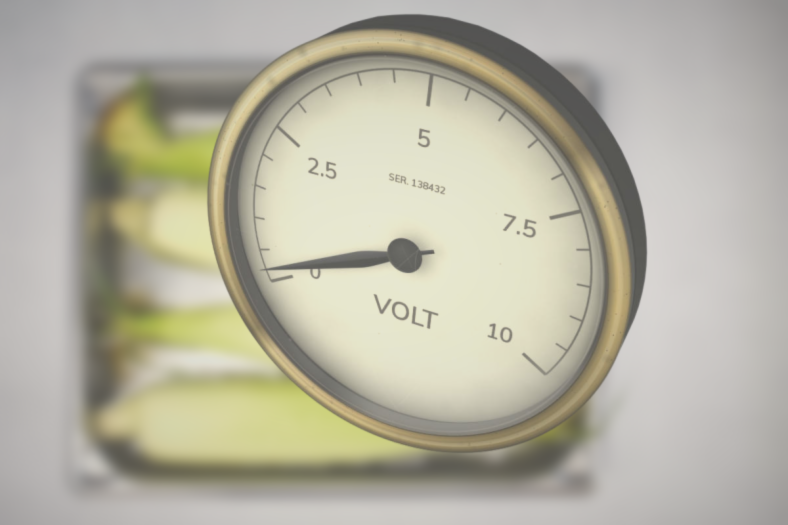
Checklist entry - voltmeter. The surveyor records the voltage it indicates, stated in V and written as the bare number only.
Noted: 0.25
